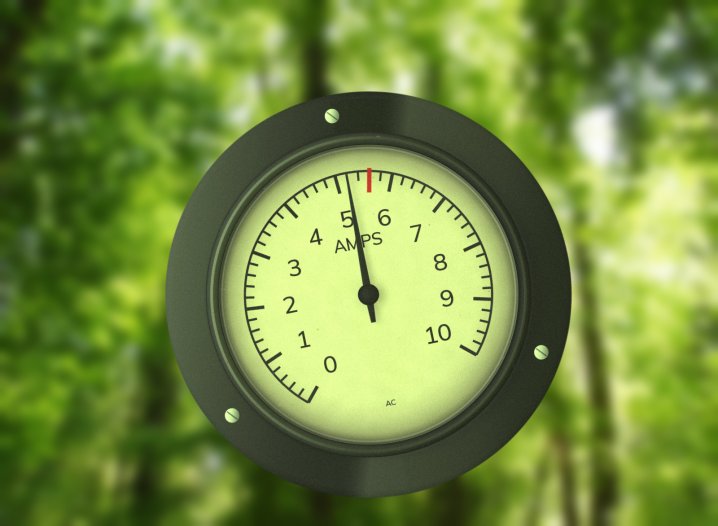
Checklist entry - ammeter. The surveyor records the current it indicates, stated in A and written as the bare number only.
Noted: 5.2
